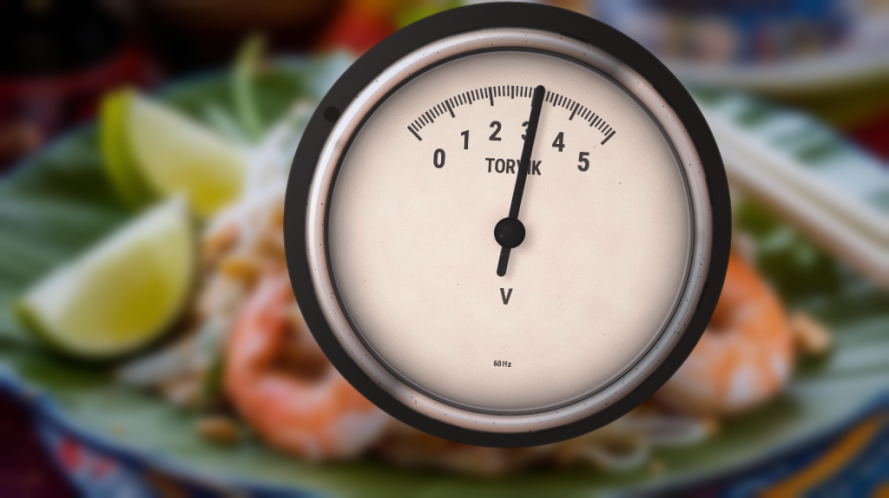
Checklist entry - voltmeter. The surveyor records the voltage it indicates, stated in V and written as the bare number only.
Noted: 3.1
